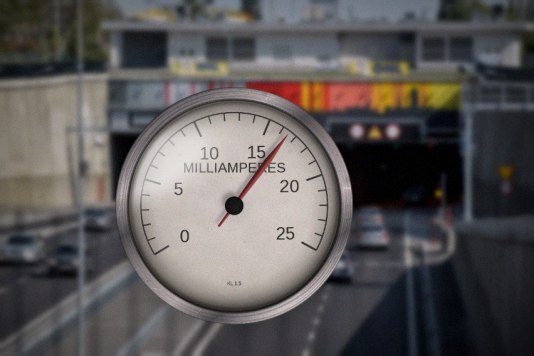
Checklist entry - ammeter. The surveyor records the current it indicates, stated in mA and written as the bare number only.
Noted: 16.5
